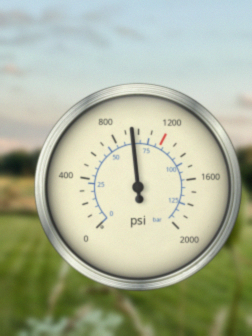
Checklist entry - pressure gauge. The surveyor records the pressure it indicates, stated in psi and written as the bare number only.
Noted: 950
